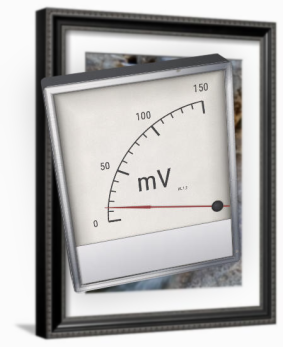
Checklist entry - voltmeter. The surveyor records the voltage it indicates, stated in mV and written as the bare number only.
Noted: 15
